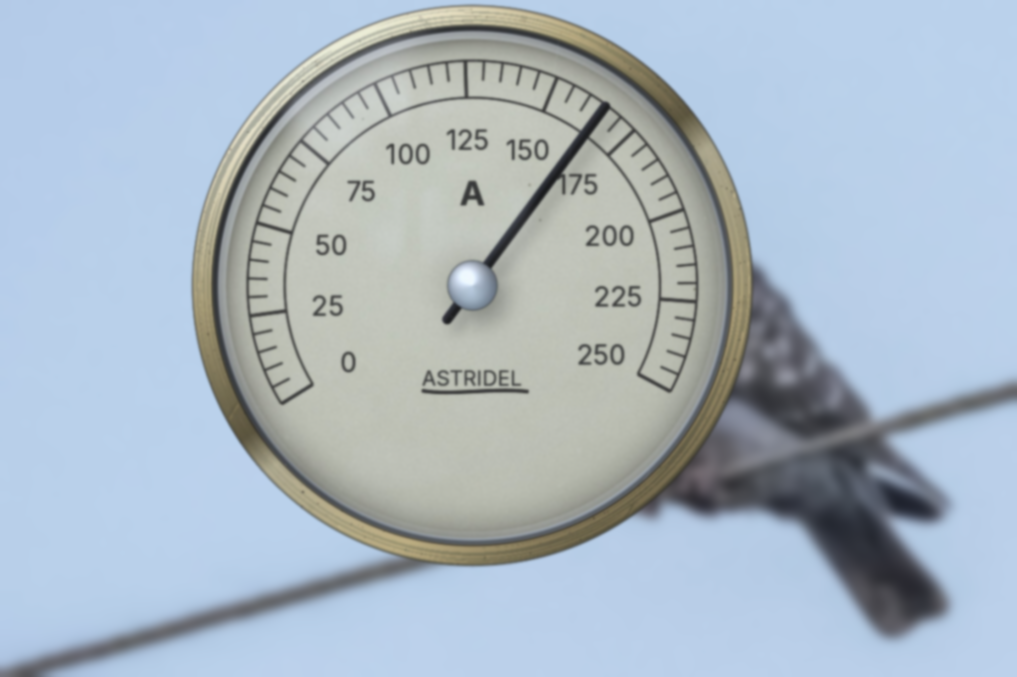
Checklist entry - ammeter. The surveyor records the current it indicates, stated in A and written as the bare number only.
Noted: 165
